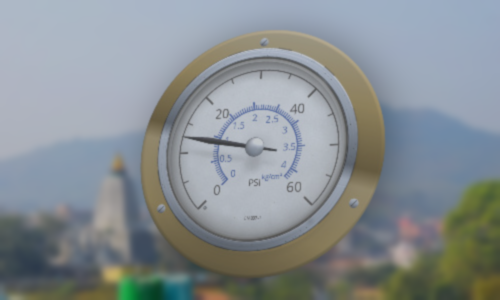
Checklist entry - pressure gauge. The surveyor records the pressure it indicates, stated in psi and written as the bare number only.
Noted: 12.5
